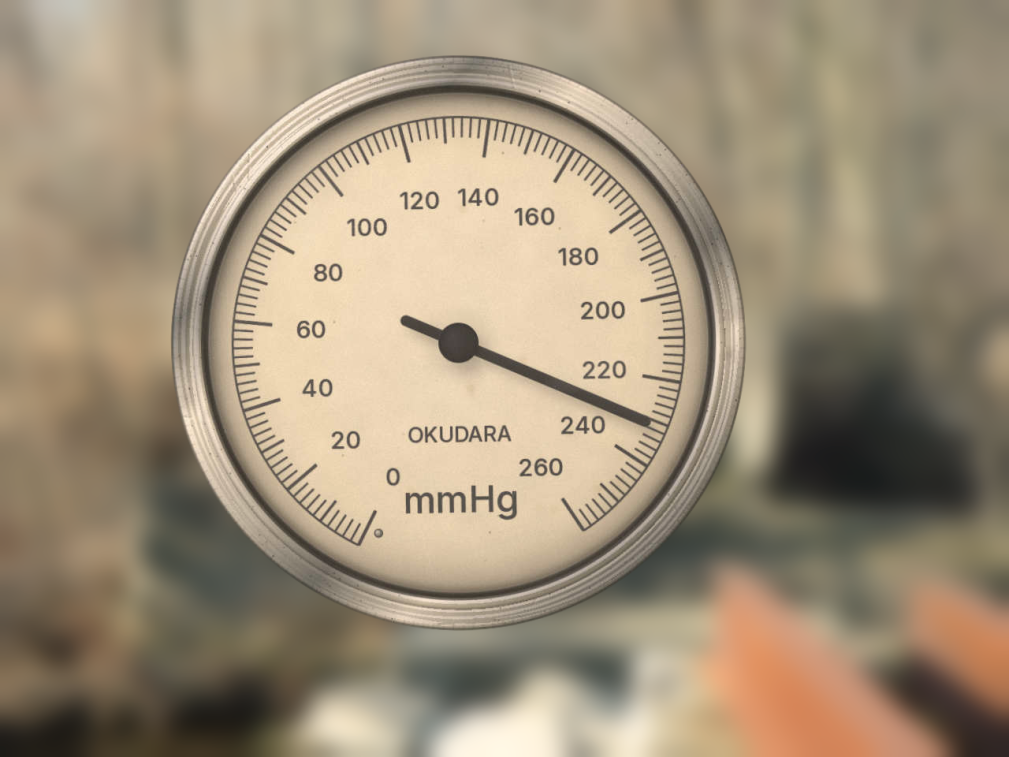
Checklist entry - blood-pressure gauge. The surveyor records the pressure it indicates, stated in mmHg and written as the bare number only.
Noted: 231
